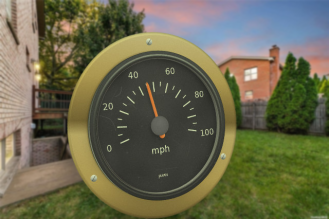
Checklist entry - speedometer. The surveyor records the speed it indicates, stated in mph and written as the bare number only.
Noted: 45
